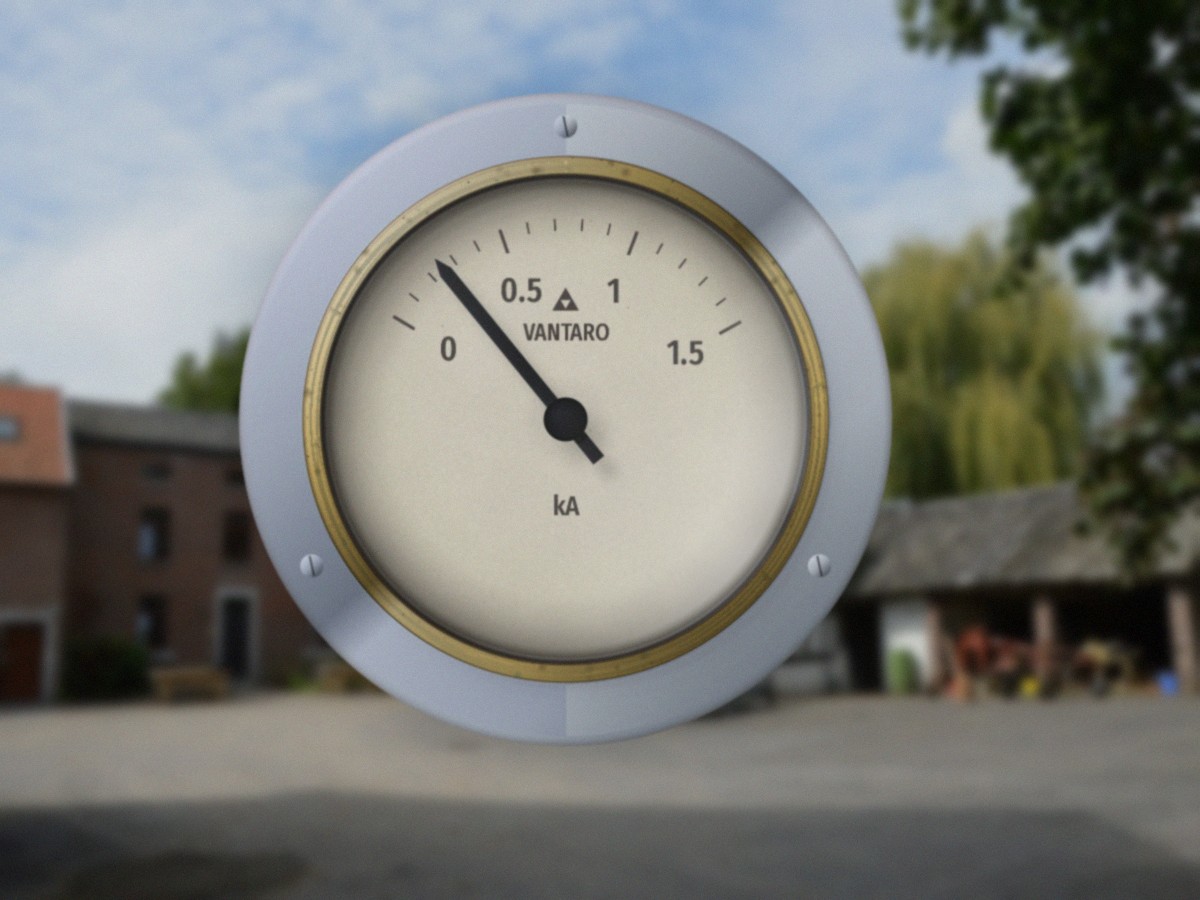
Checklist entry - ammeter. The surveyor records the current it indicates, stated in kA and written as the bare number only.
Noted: 0.25
